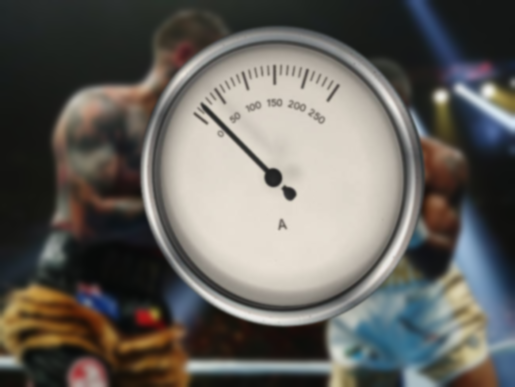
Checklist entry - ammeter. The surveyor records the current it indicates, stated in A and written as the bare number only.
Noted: 20
